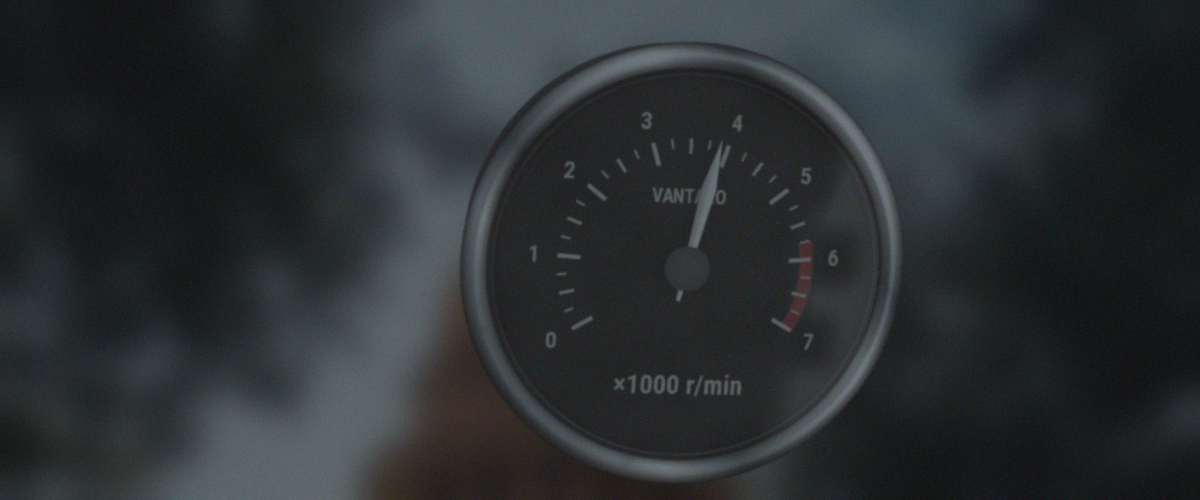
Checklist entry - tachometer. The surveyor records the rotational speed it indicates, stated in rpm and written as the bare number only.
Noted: 3875
